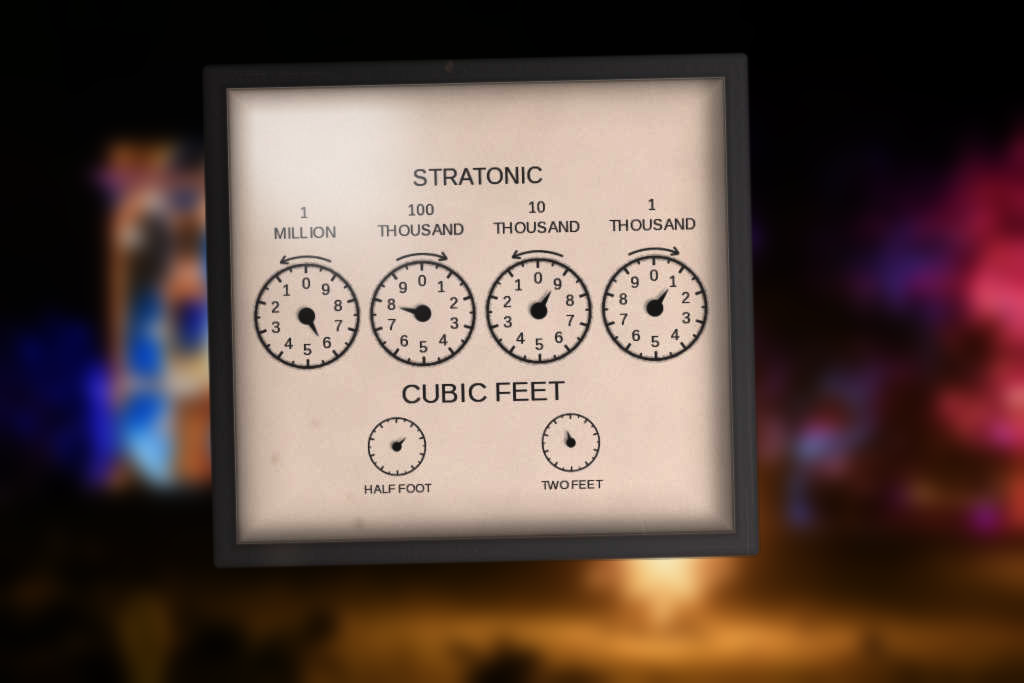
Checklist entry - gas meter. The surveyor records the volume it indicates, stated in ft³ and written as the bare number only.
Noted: 579100
